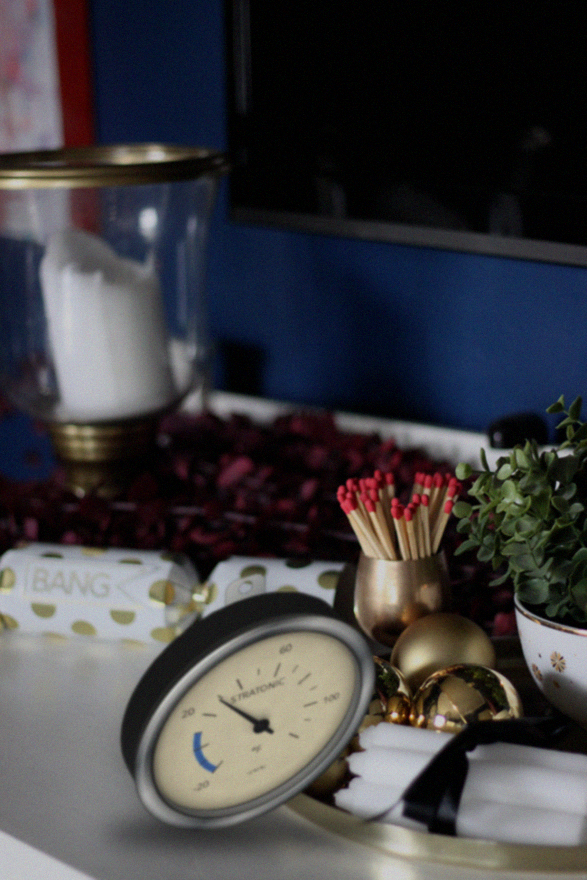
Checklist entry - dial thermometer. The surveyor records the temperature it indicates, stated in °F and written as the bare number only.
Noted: 30
